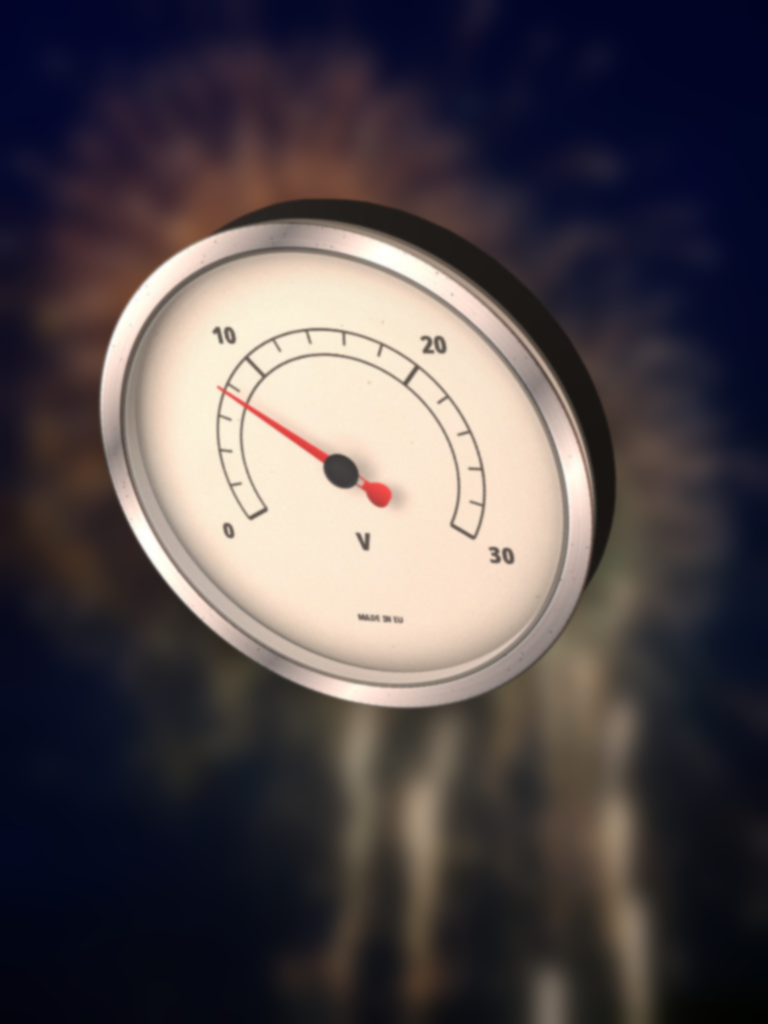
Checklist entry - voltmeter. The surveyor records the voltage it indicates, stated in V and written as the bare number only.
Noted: 8
